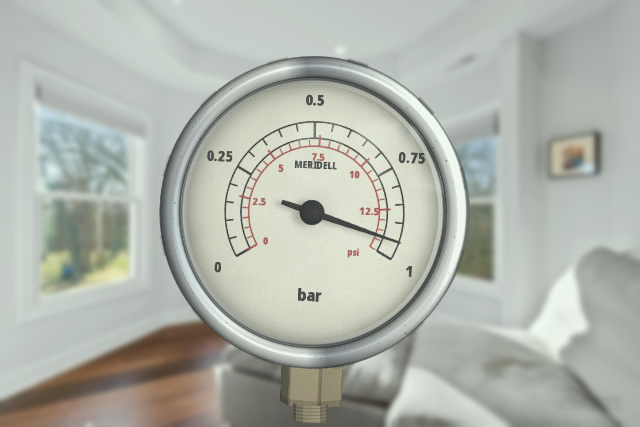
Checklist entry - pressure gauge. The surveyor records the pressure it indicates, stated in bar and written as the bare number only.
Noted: 0.95
